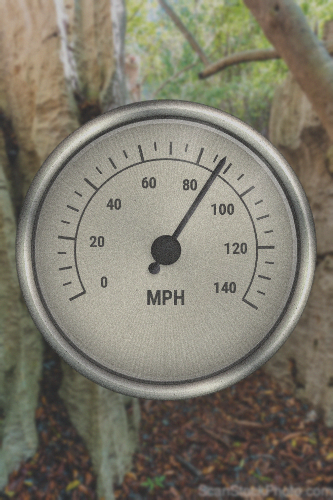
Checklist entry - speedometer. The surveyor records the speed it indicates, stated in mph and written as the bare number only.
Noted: 87.5
